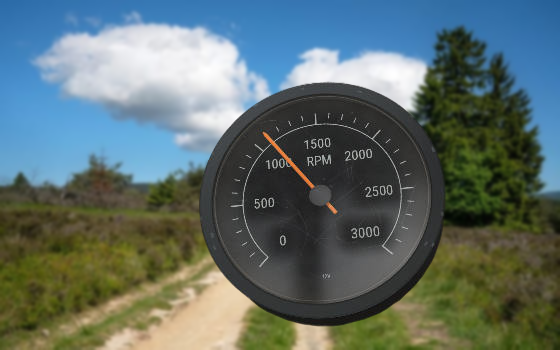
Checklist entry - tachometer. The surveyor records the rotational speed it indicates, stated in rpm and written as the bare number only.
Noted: 1100
